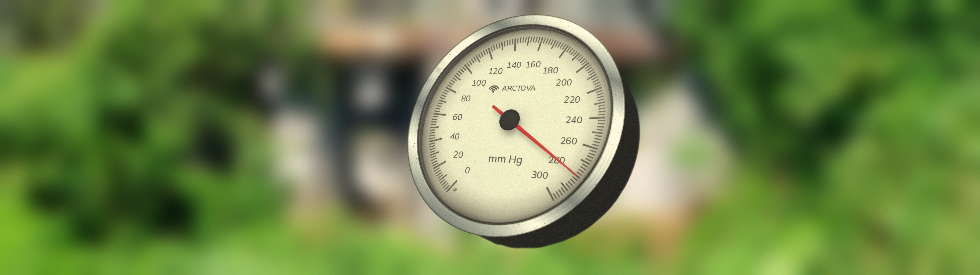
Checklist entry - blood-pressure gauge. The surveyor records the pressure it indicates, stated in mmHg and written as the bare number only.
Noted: 280
